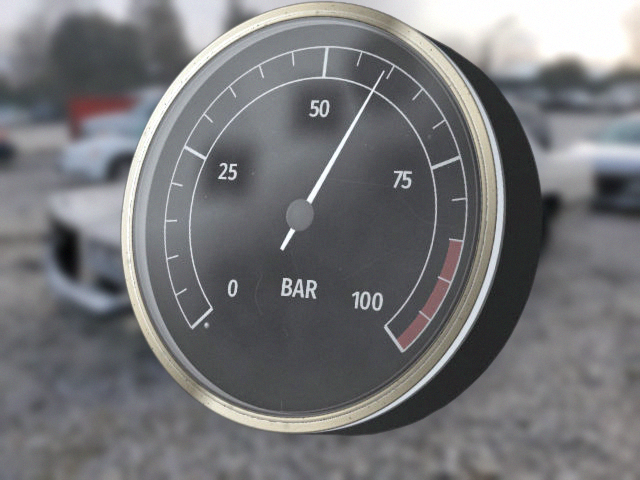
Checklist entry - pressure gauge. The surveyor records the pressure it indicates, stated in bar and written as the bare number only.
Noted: 60
